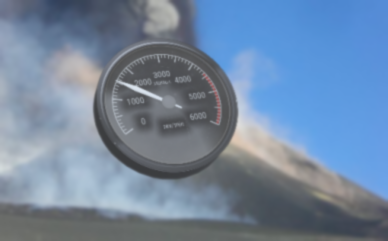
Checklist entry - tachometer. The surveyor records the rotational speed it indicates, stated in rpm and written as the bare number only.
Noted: 1500
